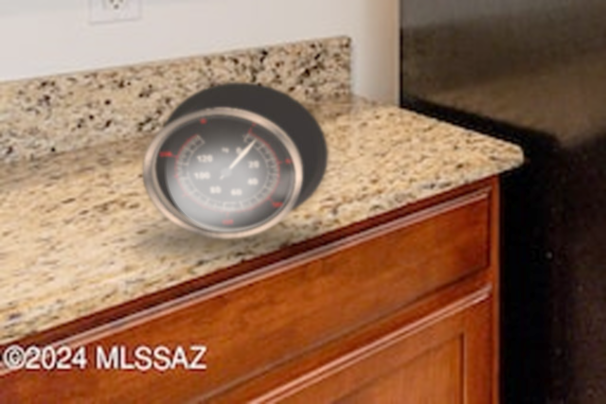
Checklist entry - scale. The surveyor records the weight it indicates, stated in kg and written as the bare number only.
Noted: 5
